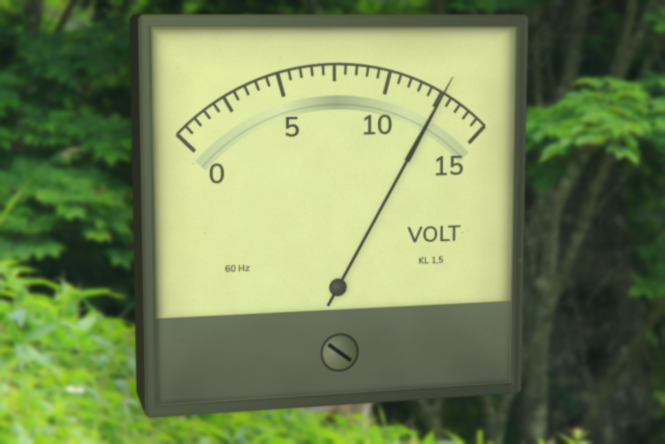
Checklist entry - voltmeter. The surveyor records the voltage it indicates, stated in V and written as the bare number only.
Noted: 12.5
